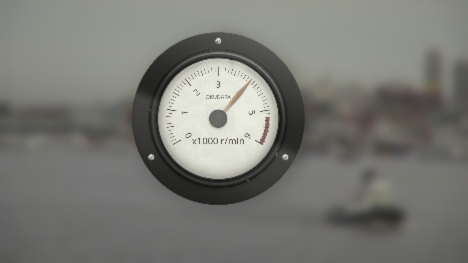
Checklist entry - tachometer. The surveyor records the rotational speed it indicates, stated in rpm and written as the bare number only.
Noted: 4000
